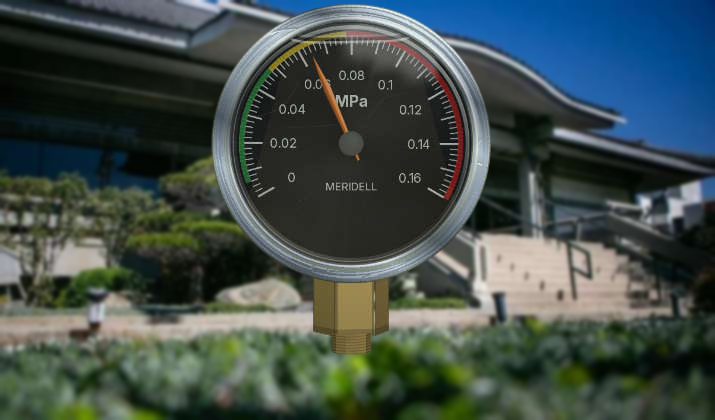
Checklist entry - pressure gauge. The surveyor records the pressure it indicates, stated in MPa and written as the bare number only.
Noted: 0.064
